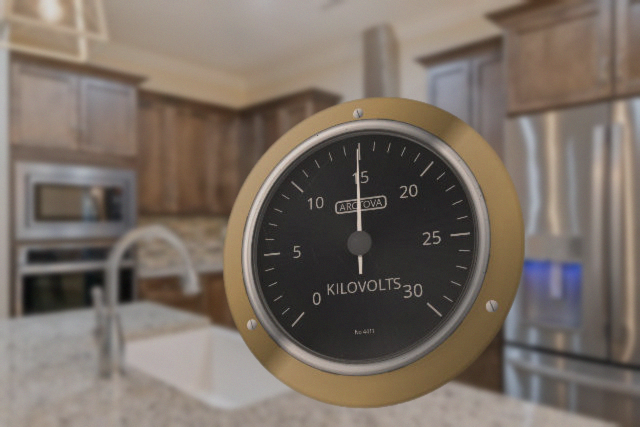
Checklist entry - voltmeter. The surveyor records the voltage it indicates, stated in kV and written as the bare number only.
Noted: 15
